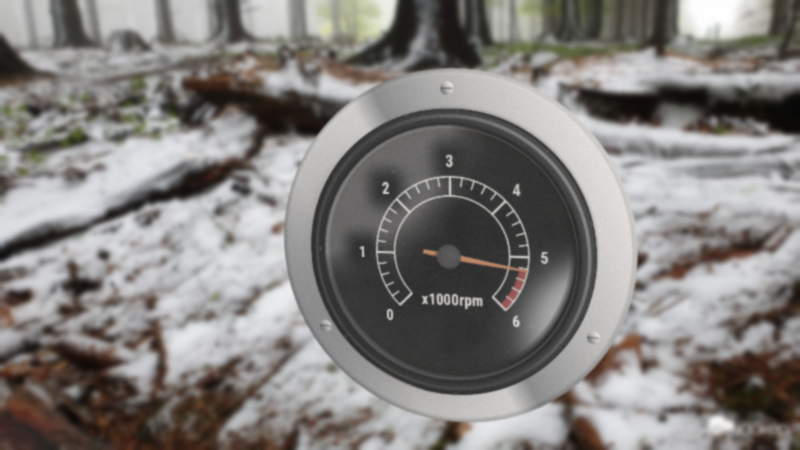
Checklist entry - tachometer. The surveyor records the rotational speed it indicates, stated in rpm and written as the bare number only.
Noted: 5200
